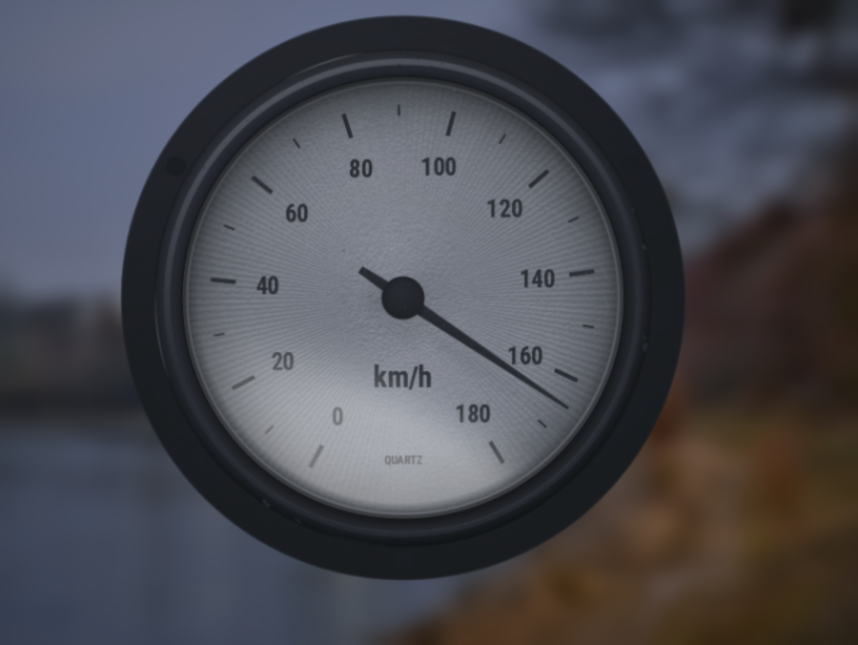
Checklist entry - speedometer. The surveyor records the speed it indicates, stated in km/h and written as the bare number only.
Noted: 165
